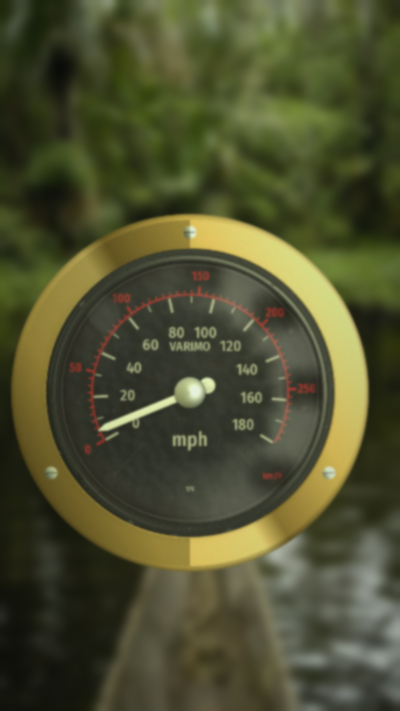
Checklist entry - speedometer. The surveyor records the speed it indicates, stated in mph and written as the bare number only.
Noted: 5
